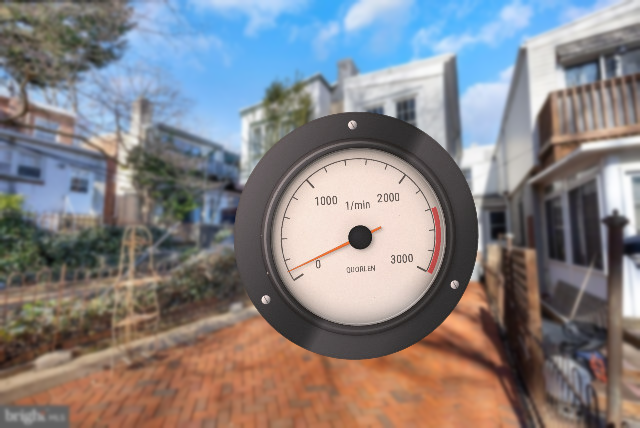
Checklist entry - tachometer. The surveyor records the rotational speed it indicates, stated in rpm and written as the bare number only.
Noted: 100
